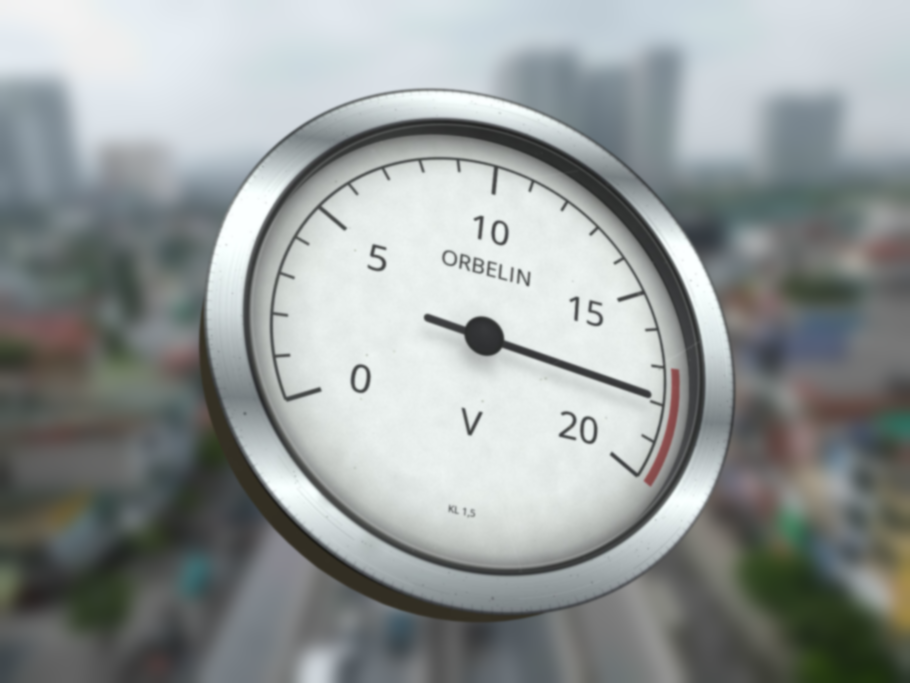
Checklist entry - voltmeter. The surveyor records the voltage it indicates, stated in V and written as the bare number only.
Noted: 18
